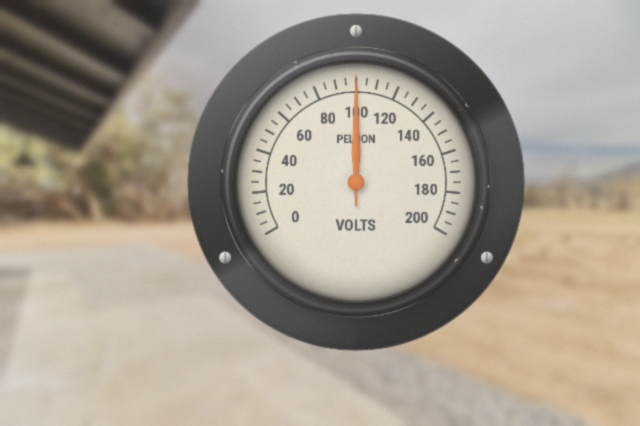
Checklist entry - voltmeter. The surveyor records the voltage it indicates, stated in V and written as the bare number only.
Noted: 100
